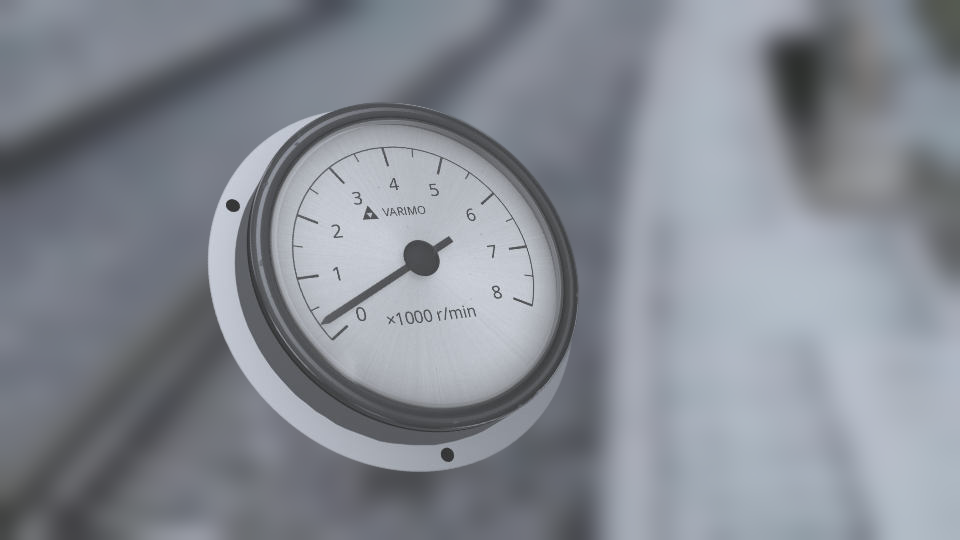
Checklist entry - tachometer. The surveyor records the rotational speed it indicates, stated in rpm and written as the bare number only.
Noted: 250
